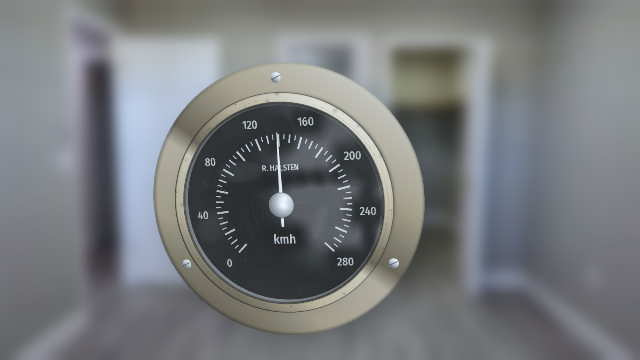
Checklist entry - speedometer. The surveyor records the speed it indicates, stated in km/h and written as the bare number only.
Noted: 140
